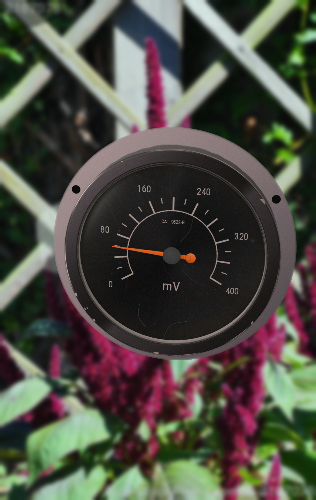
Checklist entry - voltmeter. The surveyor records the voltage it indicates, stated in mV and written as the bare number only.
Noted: 60
